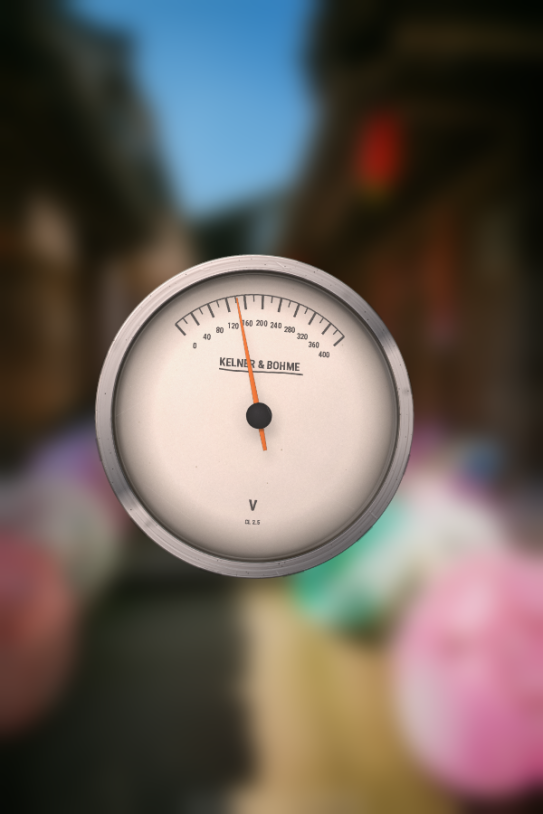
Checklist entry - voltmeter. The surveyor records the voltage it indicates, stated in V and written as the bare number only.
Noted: 140
